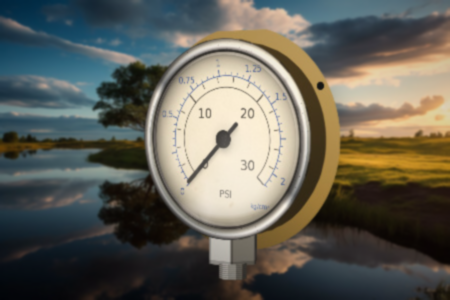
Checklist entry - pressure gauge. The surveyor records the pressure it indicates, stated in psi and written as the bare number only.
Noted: 0
